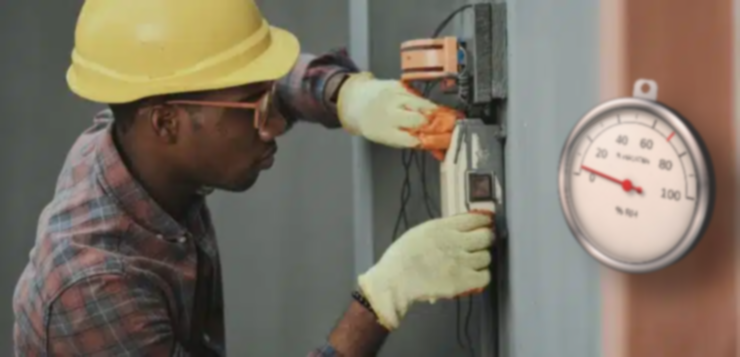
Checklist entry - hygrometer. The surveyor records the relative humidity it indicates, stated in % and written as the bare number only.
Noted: 5
